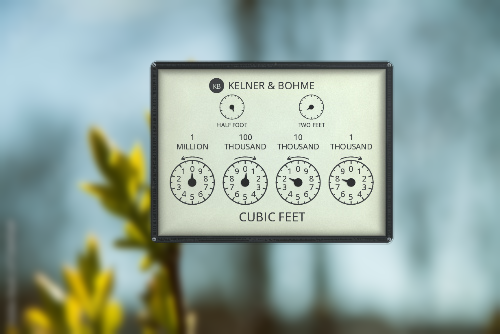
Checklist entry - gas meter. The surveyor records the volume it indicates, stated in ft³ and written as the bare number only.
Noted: 1800
